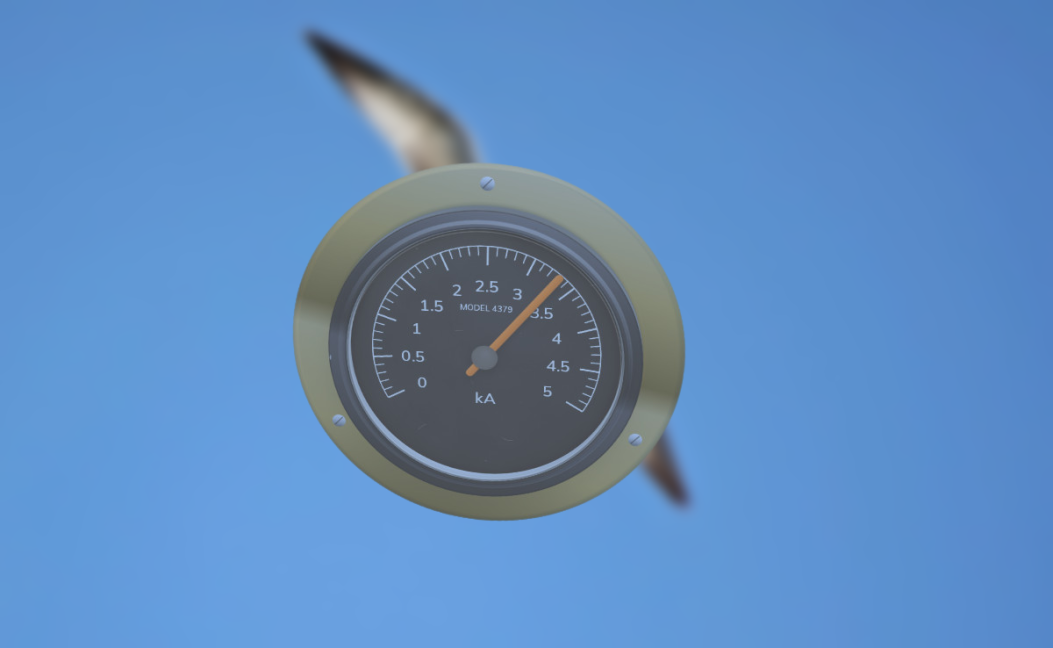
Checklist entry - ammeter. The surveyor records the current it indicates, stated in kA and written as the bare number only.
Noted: 3.3
